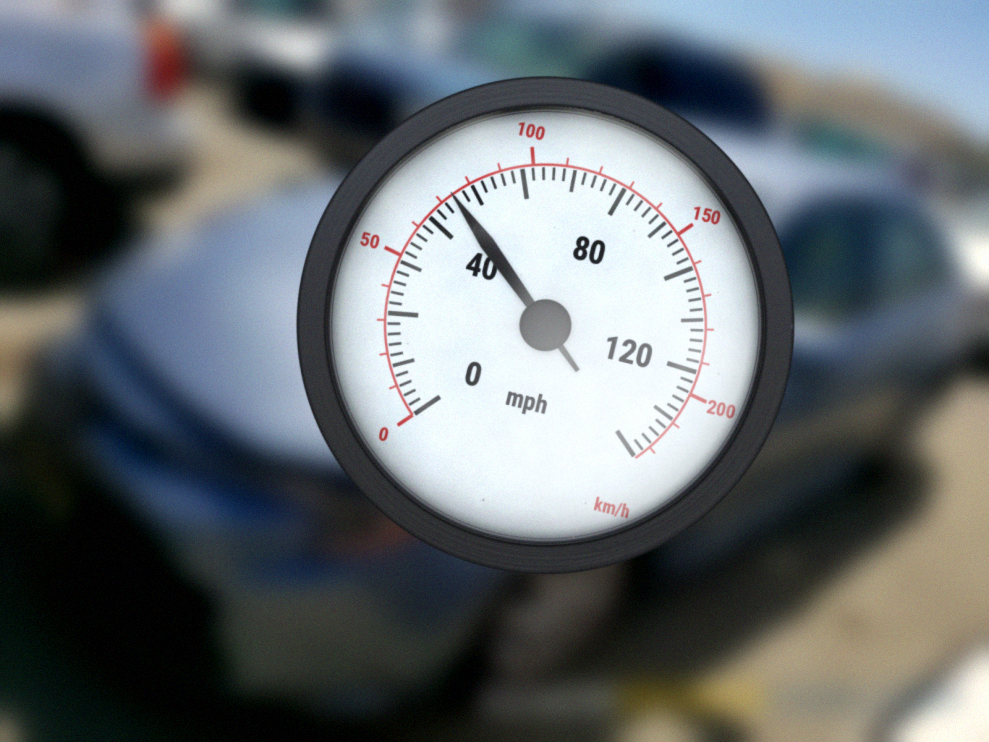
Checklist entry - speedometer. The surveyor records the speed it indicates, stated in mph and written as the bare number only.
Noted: 46
